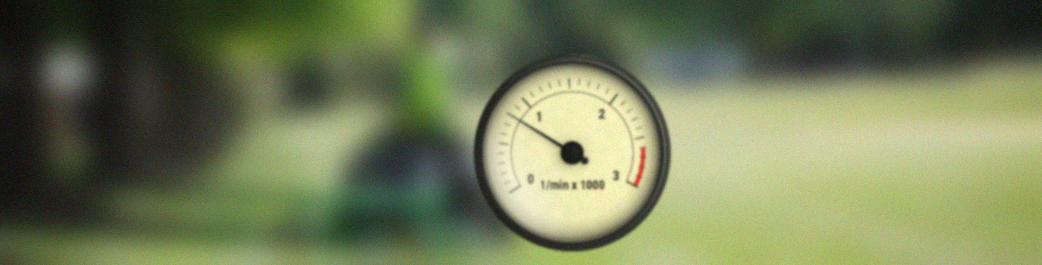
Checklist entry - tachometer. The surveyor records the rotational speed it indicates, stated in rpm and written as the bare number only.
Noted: 800
